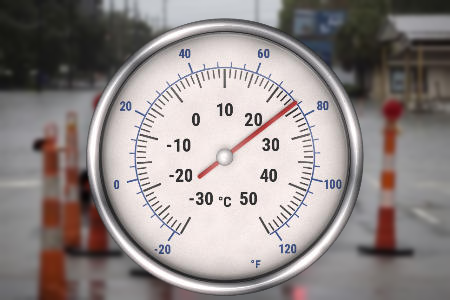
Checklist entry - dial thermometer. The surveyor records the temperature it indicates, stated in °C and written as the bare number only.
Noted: 24
